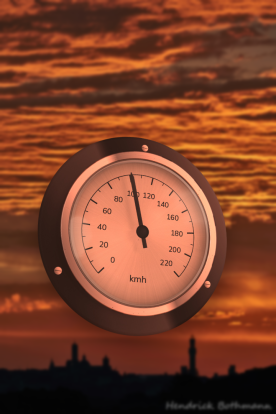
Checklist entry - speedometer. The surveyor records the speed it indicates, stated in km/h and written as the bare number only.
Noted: 100
